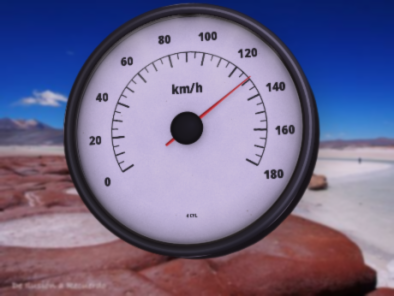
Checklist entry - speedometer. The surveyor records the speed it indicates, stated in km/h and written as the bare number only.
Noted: 130
